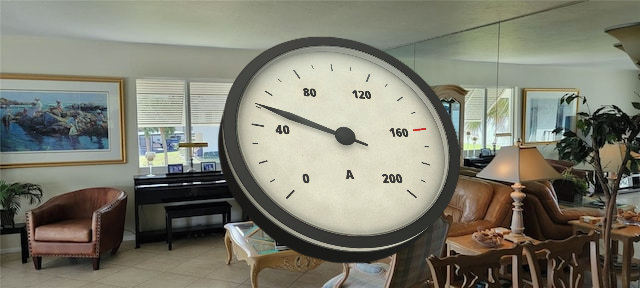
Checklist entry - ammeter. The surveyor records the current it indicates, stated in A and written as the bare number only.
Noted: 50
